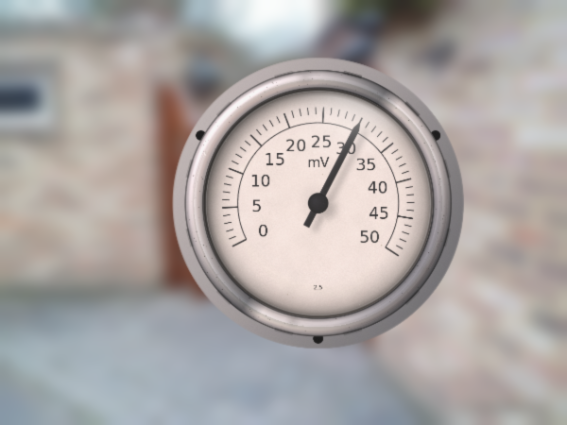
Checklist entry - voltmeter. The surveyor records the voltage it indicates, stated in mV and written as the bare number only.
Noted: 30
